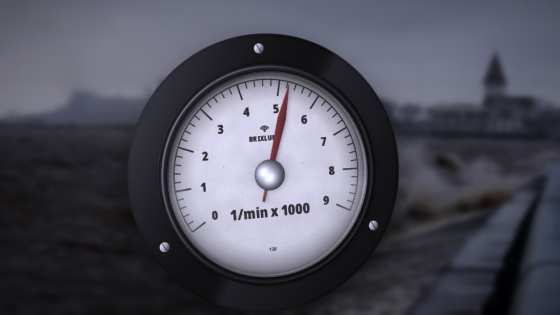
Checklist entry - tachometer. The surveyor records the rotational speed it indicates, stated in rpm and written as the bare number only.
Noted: 5200
